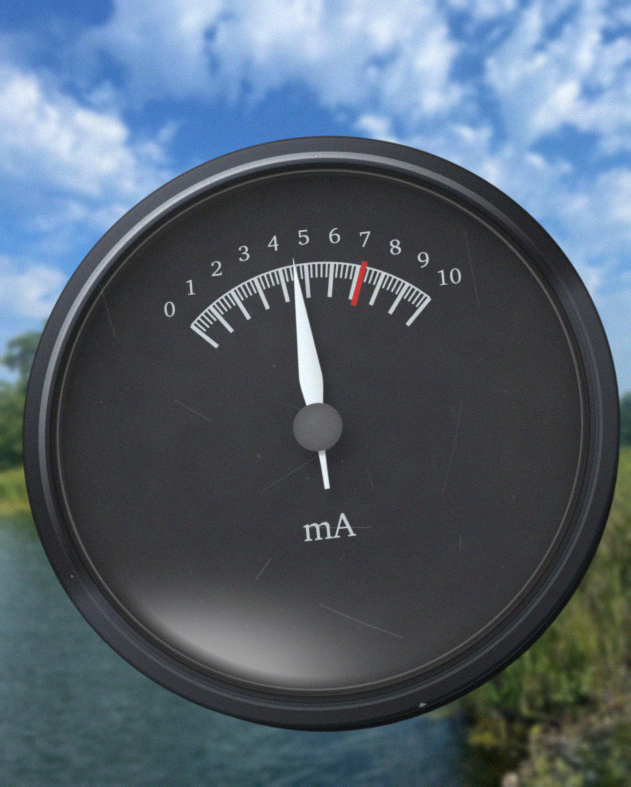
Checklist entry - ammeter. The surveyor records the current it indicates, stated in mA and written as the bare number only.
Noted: 4.6
